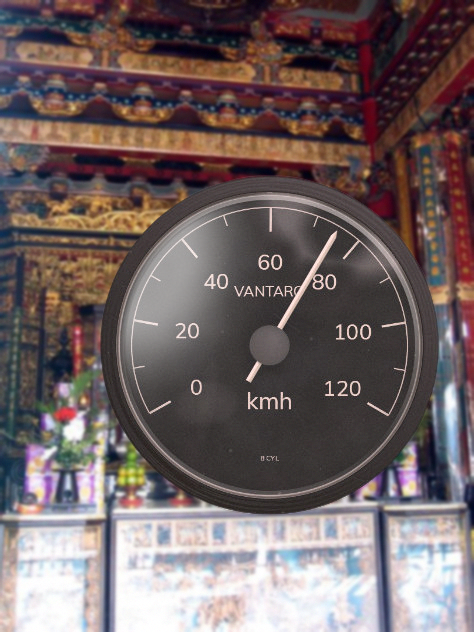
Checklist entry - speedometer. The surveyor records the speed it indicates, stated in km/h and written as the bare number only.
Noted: 75
